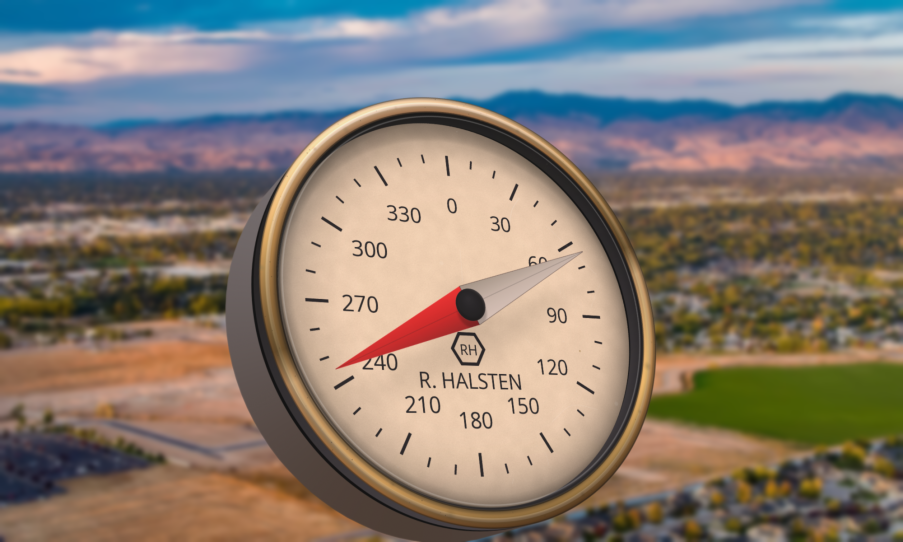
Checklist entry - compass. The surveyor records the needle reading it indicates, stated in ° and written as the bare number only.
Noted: 245
